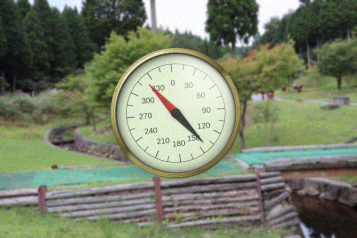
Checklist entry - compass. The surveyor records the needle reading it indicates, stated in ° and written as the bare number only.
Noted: 322.5
